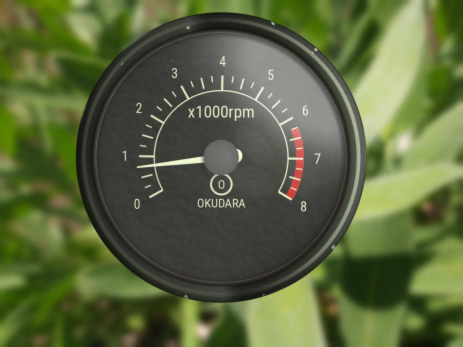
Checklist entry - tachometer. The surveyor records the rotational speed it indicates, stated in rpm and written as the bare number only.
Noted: 750
